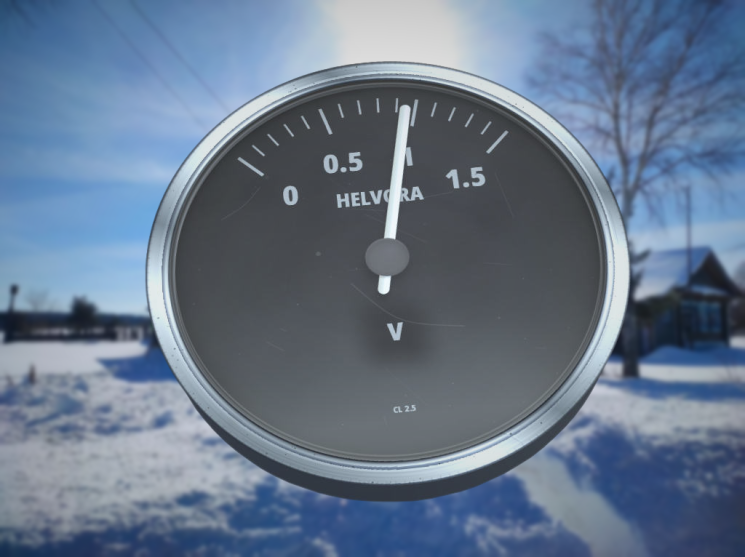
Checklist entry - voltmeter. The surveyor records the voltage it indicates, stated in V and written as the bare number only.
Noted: 0.95
